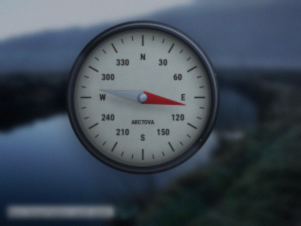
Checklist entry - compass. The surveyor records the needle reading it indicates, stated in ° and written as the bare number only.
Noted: 100
